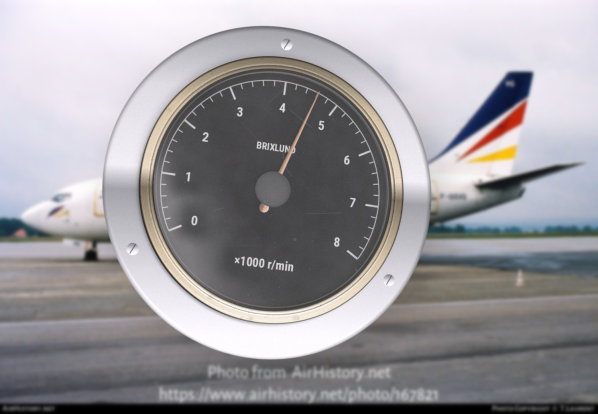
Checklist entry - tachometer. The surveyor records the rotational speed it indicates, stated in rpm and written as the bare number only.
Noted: 4600
